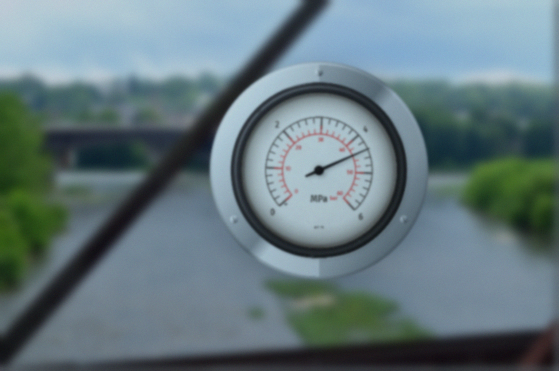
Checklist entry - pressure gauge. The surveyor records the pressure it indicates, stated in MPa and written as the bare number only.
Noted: 4.4
